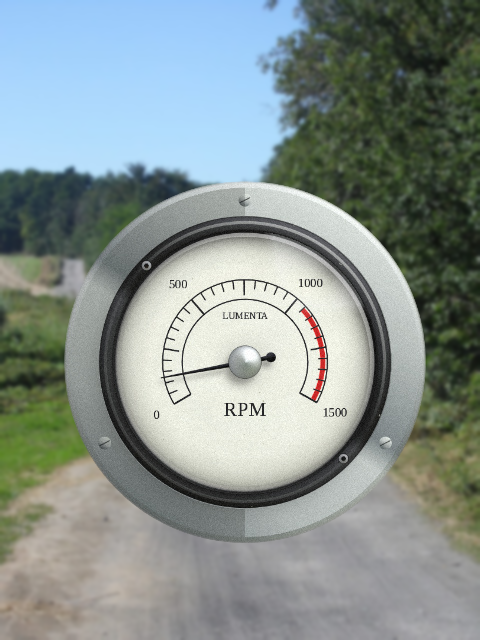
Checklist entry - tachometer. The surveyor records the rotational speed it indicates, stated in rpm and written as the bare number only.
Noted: 125
